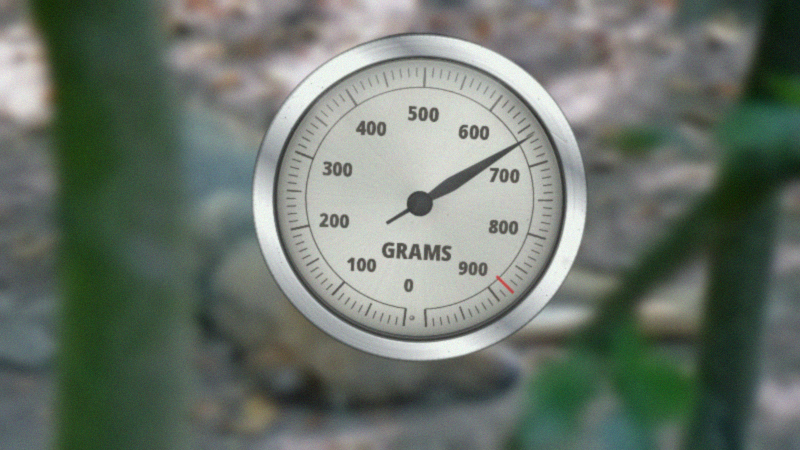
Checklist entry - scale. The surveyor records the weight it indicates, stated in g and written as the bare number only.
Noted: 660
